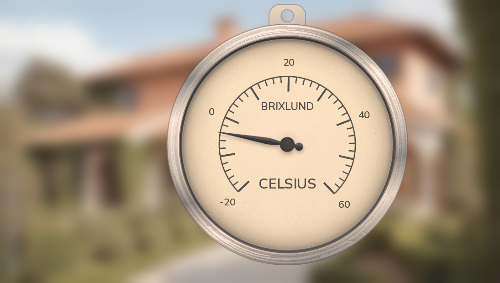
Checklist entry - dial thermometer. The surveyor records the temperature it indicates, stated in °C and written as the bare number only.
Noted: -4
